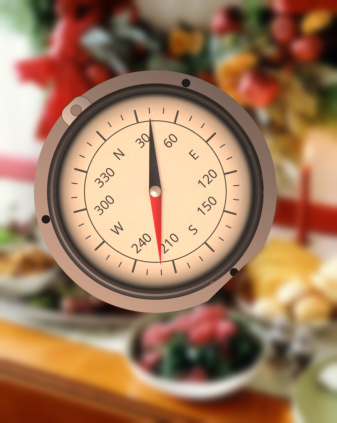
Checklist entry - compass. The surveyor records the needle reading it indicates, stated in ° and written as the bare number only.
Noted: 220
